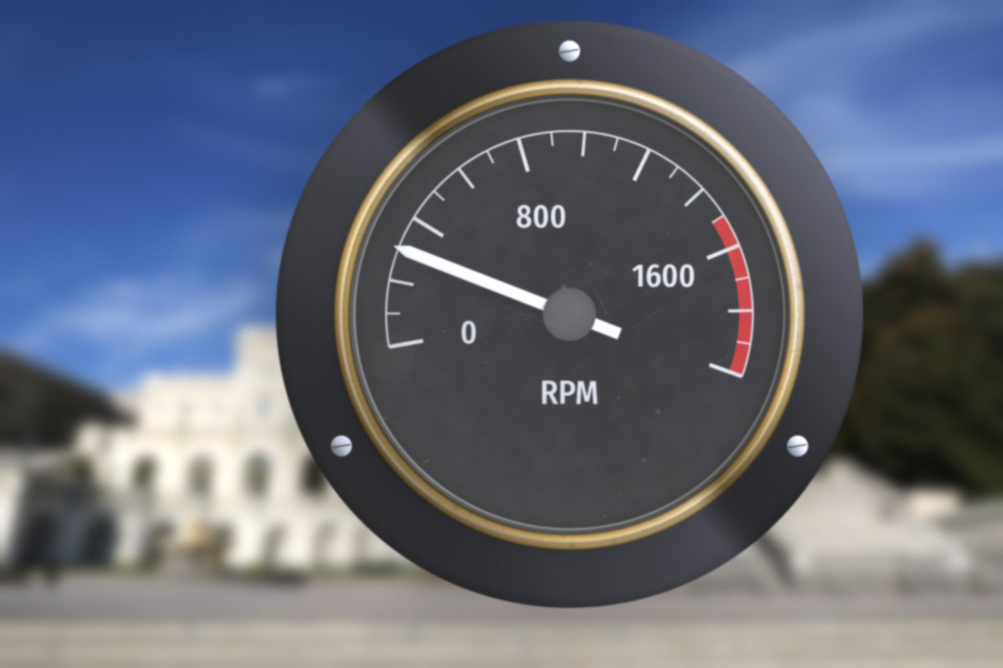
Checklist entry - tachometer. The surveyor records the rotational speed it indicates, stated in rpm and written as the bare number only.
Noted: 300
